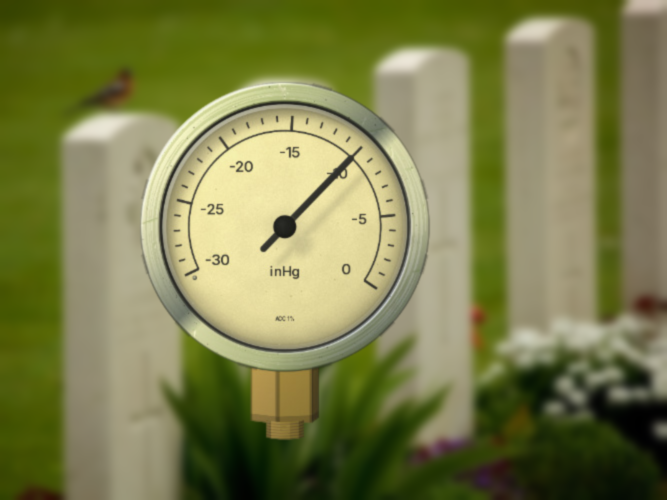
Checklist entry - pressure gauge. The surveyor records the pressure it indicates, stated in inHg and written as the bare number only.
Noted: -10
